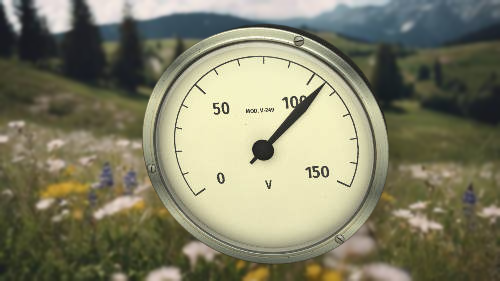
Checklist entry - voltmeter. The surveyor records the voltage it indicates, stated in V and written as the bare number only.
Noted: 105
